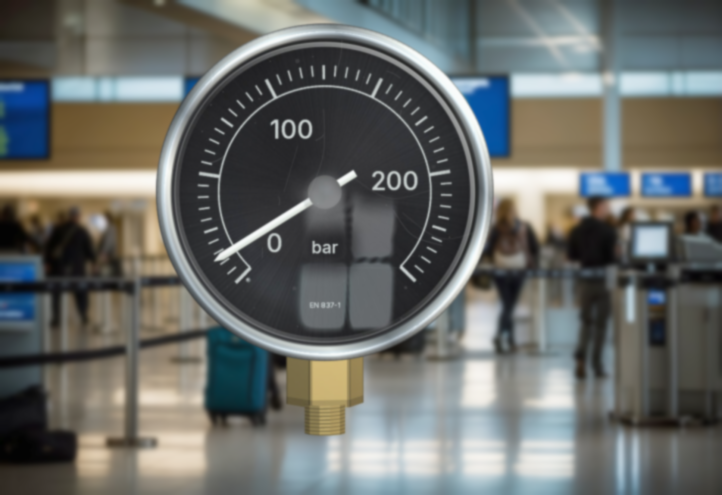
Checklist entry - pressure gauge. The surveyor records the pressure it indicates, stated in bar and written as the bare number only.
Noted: 12.5
